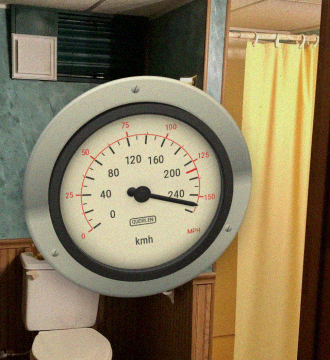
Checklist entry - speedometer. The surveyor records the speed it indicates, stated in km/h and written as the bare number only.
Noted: 250
